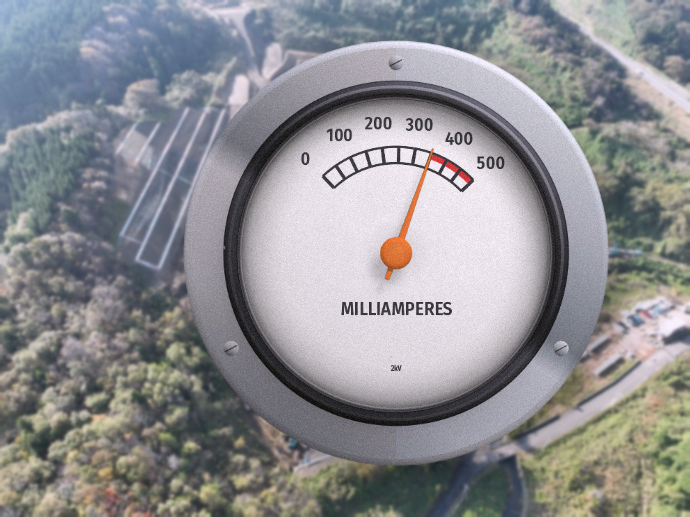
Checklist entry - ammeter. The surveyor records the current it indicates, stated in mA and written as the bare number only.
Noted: 350
